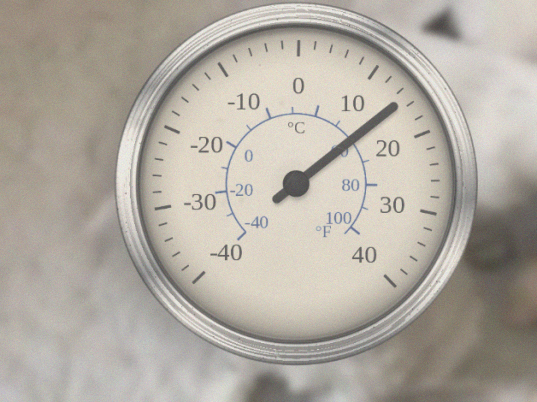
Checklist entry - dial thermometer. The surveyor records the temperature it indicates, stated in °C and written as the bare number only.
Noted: 15
